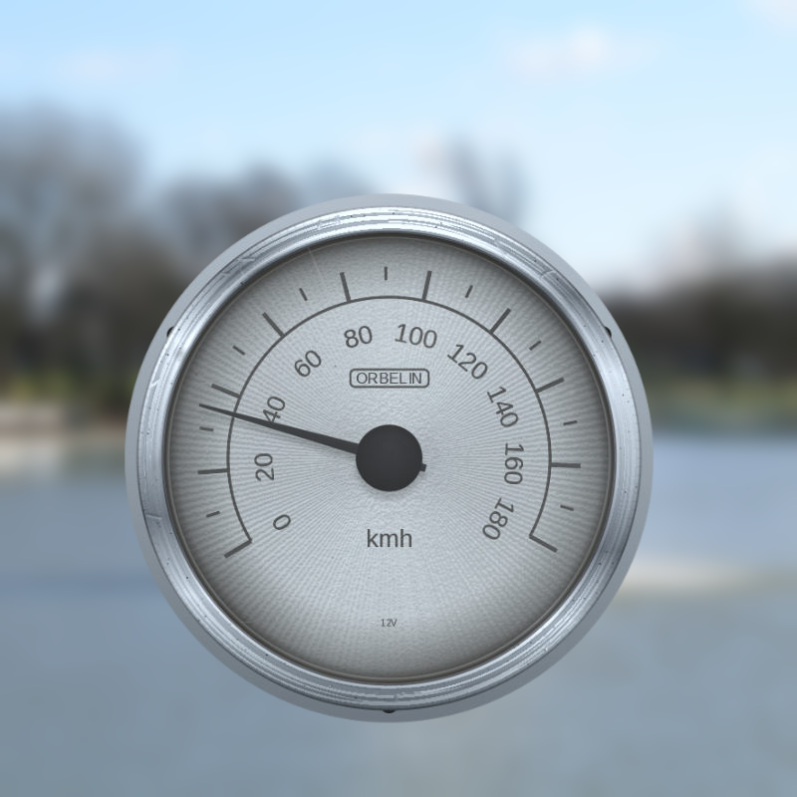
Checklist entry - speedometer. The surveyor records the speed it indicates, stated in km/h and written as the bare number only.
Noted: 35
